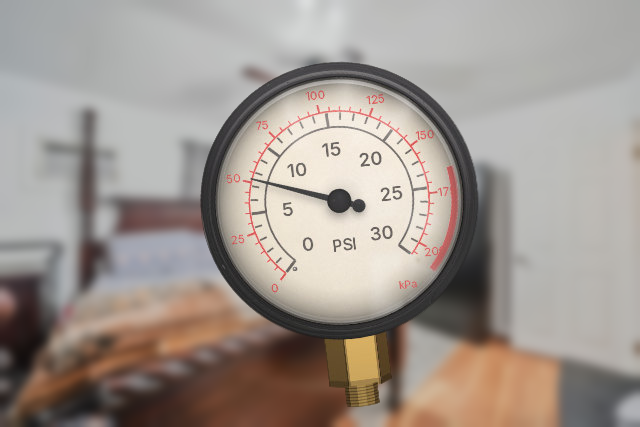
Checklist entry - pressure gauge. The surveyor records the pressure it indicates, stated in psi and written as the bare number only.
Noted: 7.5
